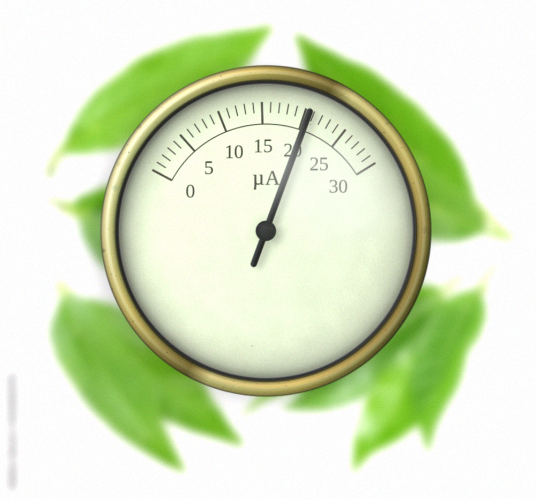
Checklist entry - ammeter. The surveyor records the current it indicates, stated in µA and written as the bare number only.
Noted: 20.5
